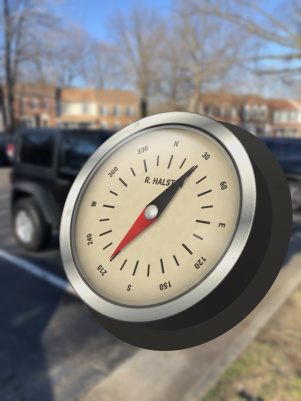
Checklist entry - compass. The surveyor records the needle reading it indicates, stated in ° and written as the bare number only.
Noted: 210
